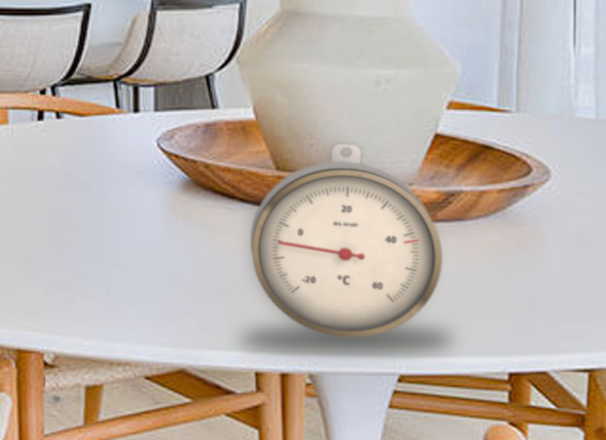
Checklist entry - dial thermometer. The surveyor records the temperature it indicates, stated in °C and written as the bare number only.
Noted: -5
